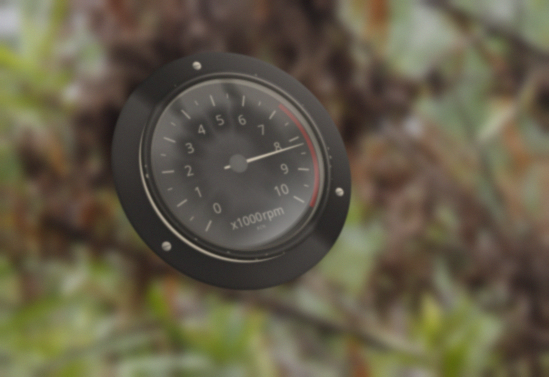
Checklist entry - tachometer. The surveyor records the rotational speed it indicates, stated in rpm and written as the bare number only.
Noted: 8250
